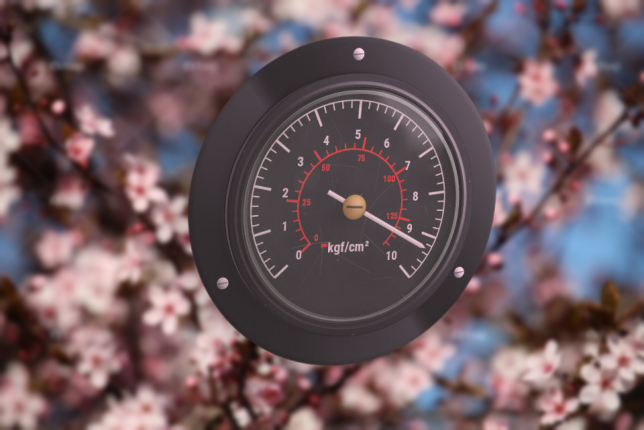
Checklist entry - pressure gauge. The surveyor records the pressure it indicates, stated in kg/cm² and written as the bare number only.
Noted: 9.3
